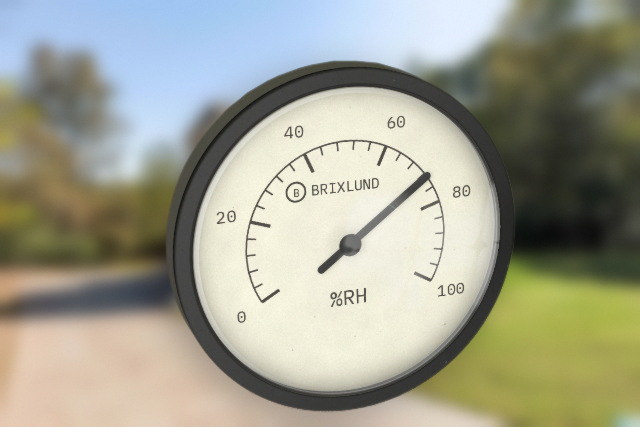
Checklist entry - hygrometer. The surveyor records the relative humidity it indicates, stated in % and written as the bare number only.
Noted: 72
